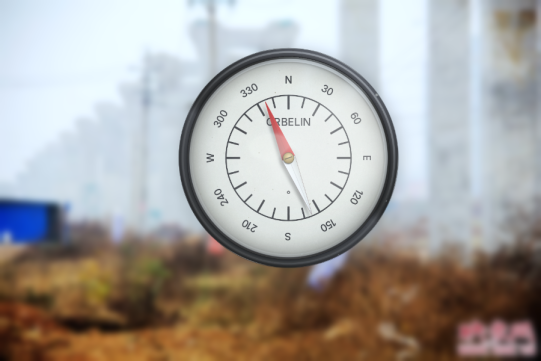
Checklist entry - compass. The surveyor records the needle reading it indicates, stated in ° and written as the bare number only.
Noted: 337.5
